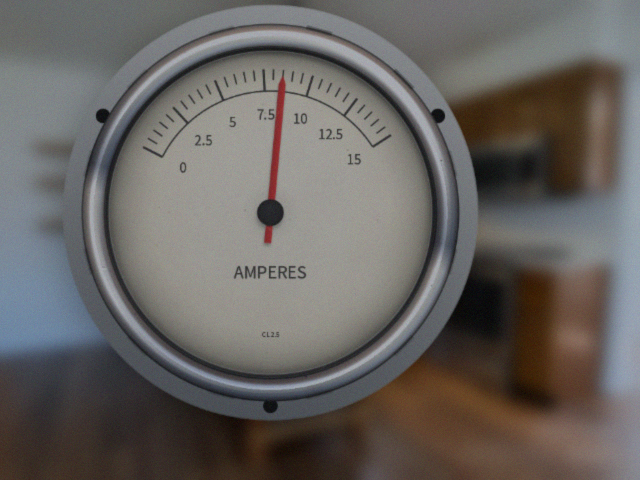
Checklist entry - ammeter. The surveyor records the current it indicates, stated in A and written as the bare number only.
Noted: 8.5
